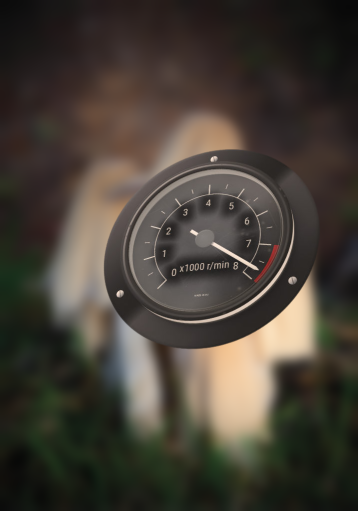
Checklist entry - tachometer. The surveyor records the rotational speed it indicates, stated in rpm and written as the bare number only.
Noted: 7750
